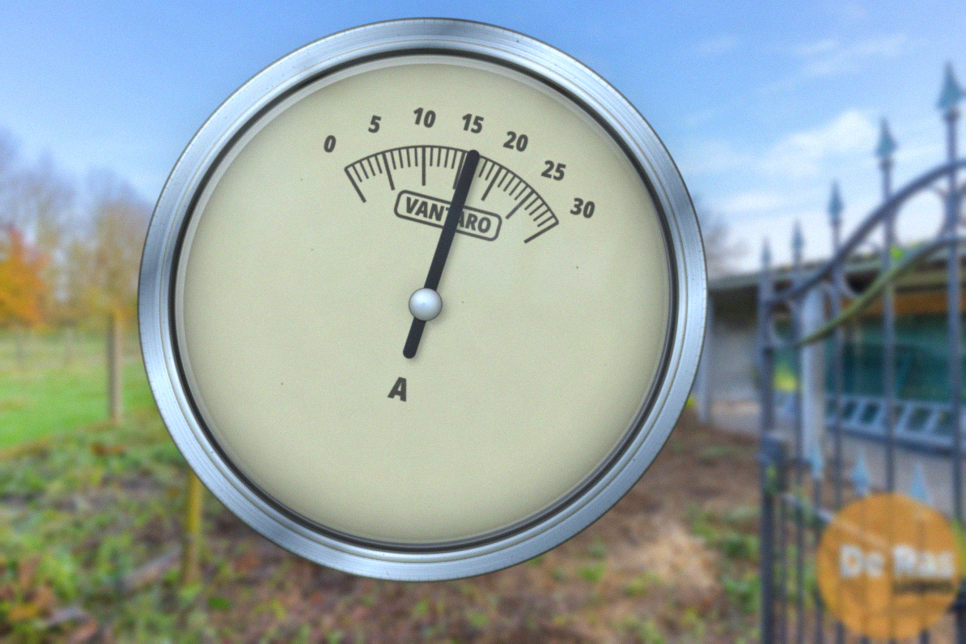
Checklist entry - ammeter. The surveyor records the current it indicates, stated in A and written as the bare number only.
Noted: 16
